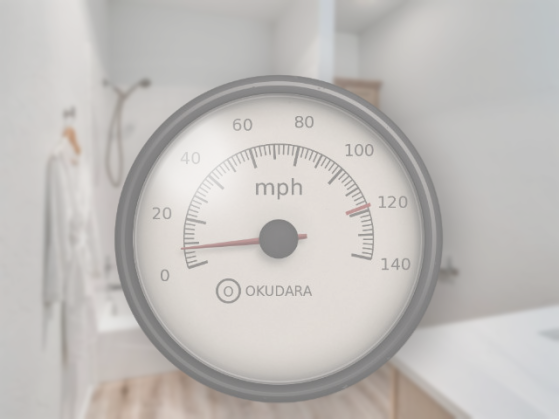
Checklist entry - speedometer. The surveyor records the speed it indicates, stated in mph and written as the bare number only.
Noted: 8
